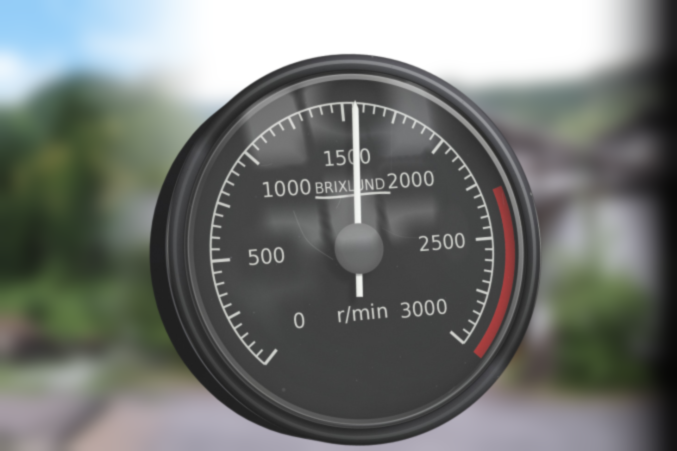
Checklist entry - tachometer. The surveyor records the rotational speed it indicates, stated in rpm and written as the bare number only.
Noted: 1550
